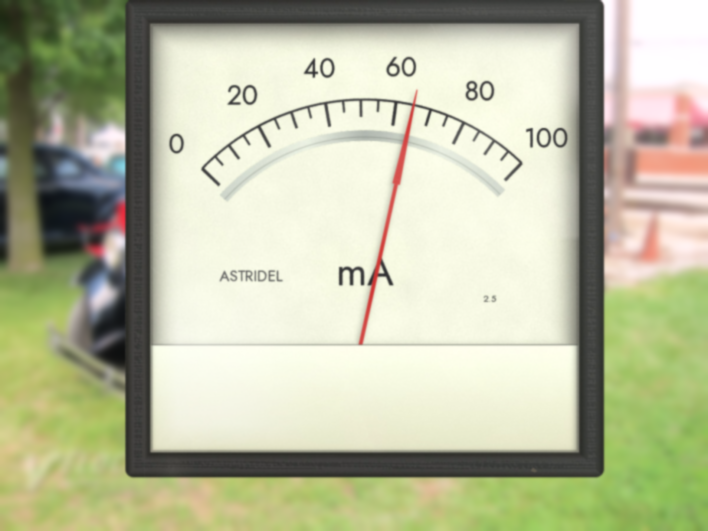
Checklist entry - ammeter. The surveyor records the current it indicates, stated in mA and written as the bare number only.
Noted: 65
